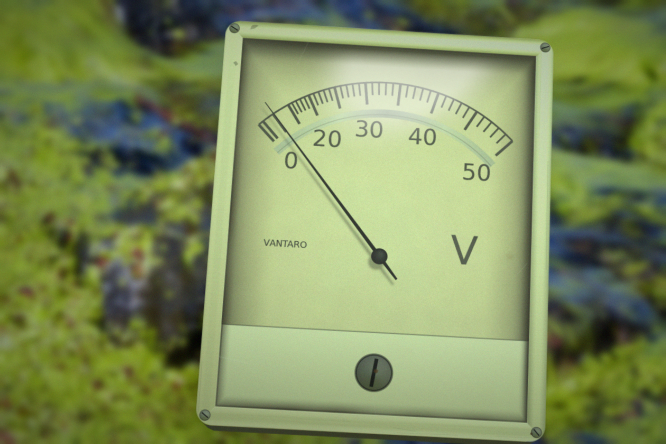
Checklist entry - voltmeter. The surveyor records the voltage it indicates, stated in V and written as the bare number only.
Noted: 10
